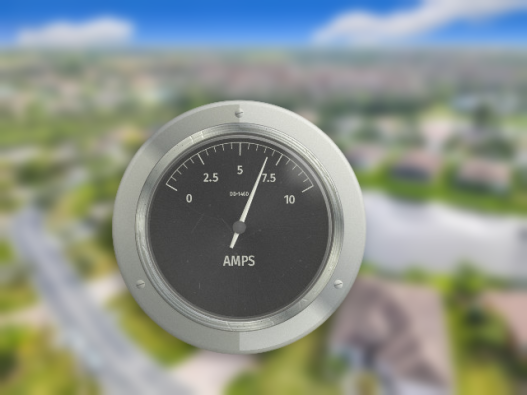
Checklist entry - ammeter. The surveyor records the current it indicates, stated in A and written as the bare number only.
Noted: 6.75
